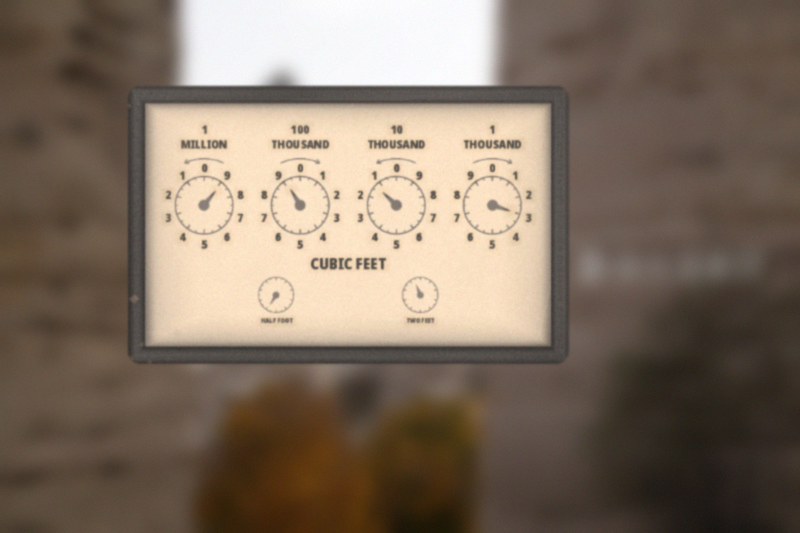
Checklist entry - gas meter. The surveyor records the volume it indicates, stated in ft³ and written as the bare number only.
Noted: 891300
